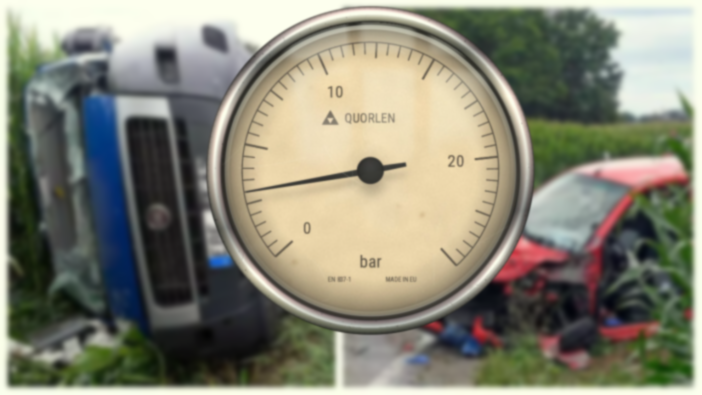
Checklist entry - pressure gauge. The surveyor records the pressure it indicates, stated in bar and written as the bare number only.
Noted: 3
